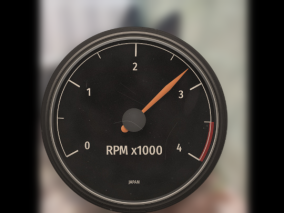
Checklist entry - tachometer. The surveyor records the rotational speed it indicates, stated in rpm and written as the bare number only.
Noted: 2750
